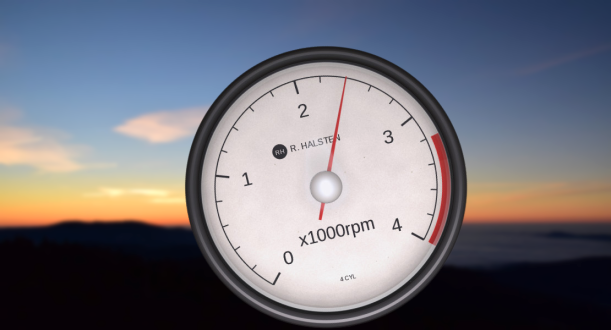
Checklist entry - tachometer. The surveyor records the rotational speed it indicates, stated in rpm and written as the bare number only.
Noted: 2400
